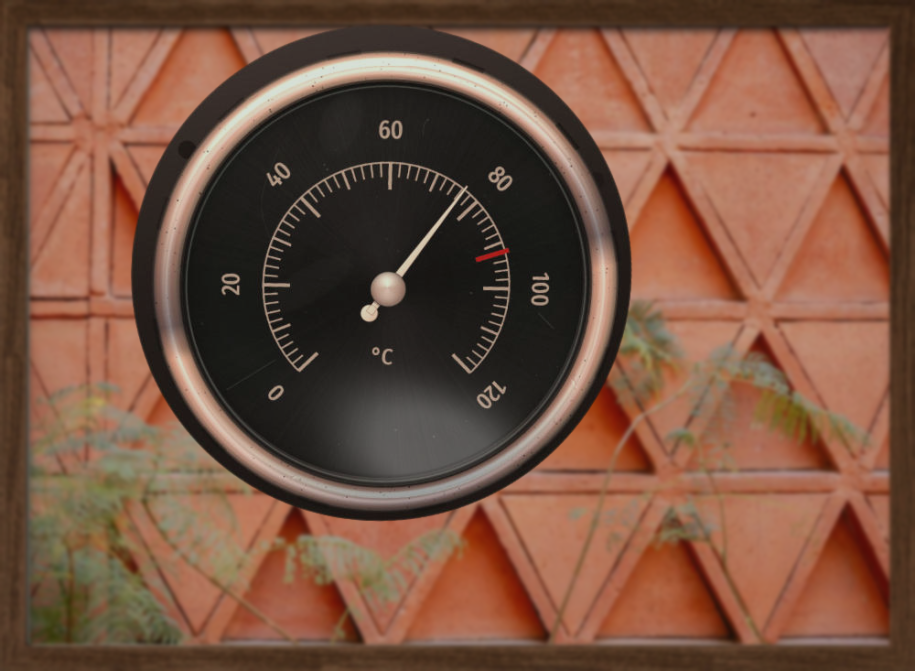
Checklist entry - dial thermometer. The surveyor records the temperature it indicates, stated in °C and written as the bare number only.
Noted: 76
